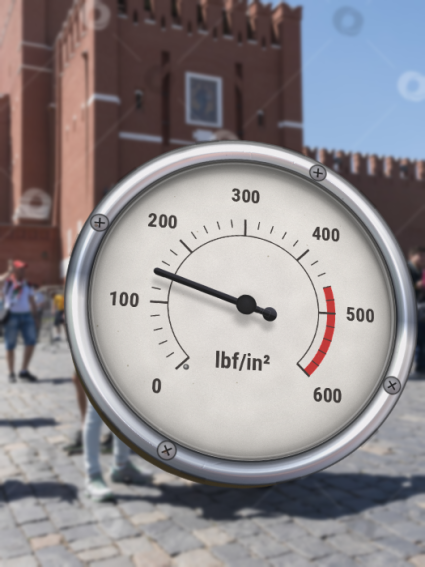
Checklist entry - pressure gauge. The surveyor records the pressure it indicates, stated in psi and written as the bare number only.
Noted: 140
